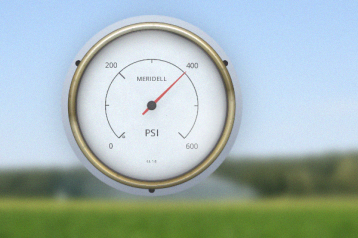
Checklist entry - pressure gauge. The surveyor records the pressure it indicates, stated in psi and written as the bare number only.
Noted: 400
